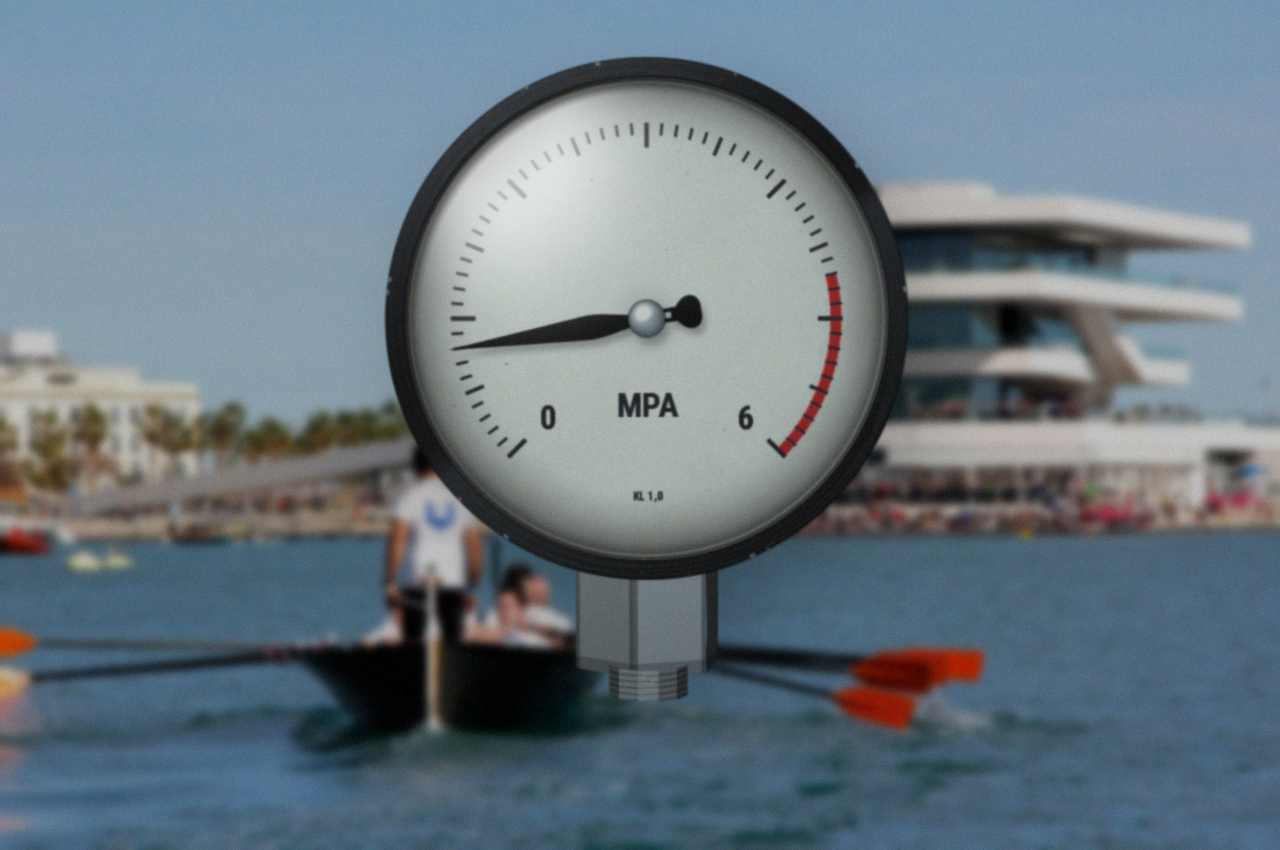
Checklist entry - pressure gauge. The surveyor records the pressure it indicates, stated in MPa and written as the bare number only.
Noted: 0.8
